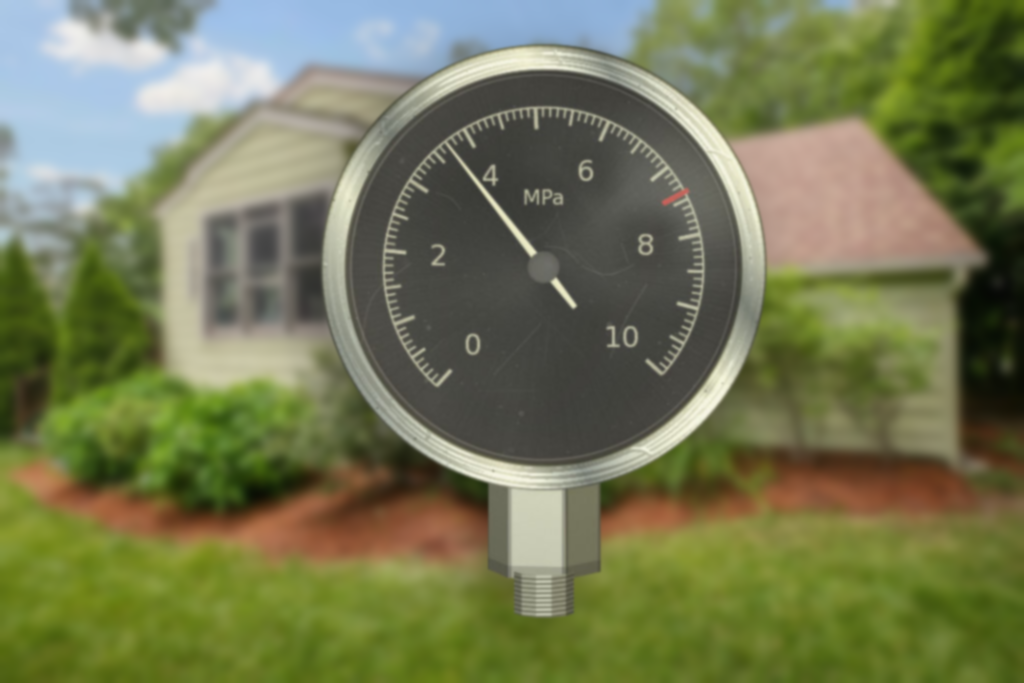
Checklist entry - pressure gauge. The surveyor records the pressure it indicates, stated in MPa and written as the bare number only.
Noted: 3.7
